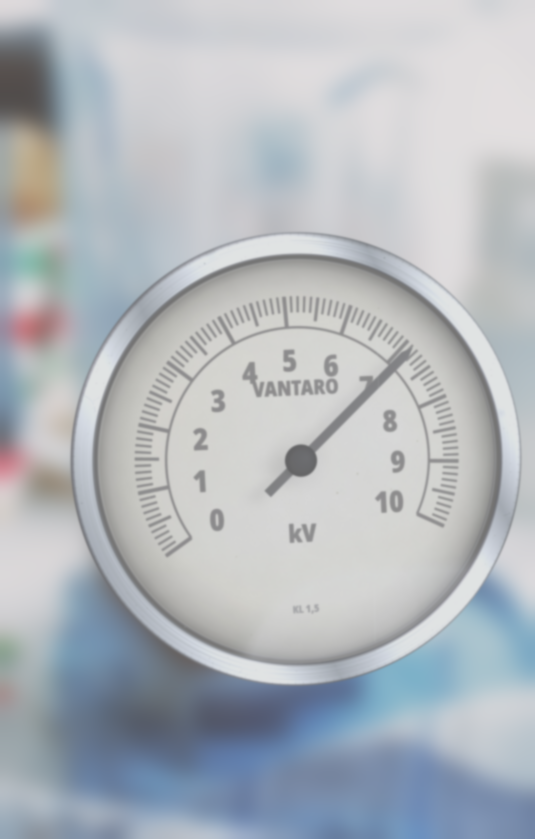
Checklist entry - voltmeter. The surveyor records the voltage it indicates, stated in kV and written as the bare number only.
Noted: 7.1
